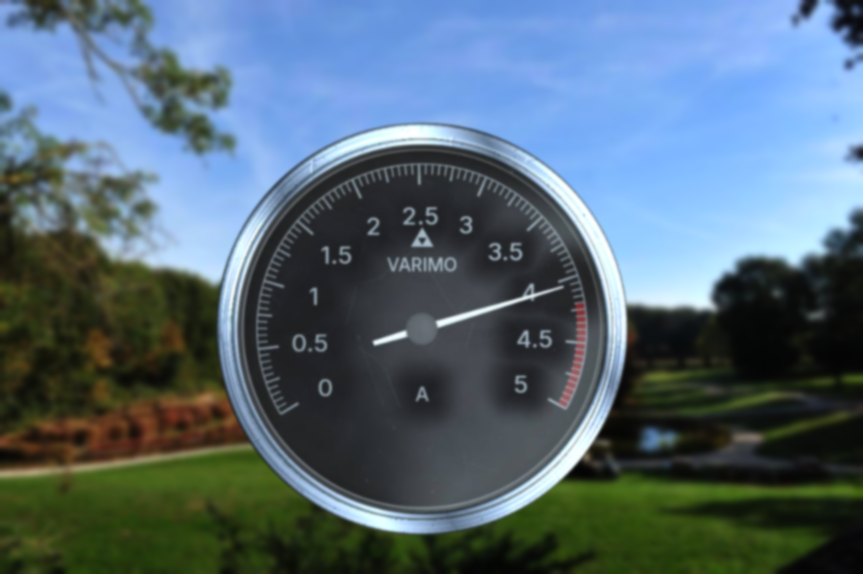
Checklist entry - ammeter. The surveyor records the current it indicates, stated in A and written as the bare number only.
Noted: 4.05
